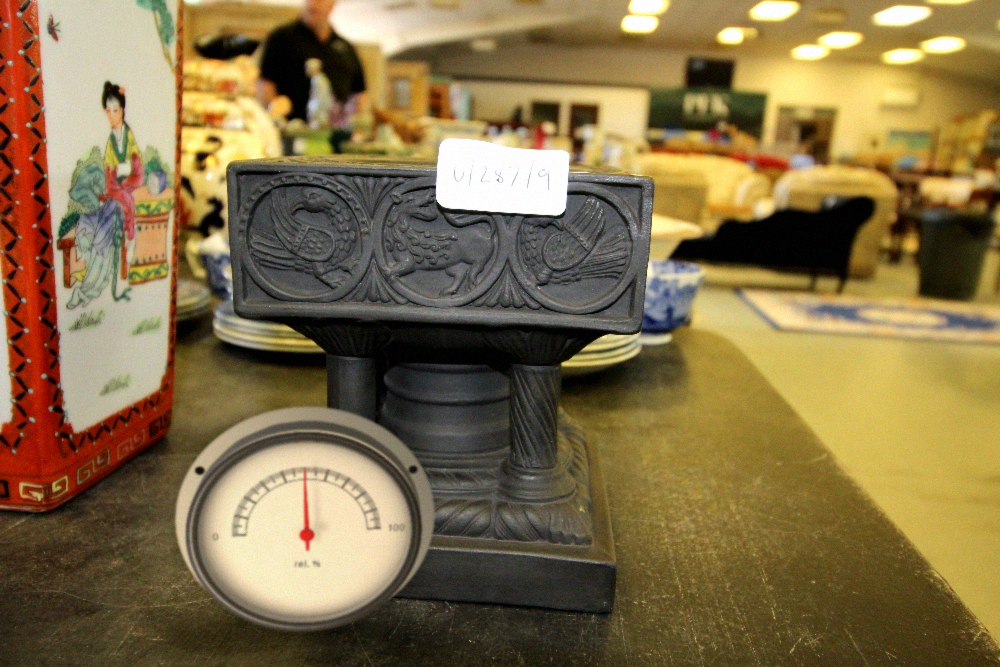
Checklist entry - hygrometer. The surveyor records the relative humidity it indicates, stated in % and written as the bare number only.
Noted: 50
